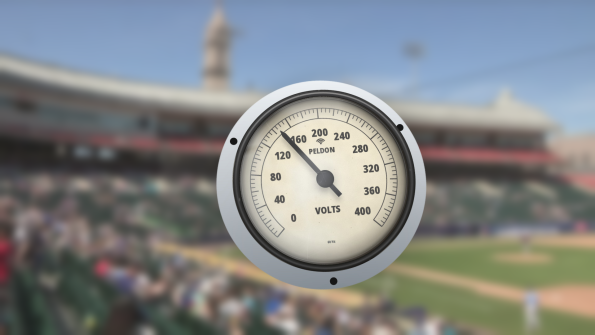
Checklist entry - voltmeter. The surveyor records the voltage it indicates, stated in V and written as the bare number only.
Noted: 145
